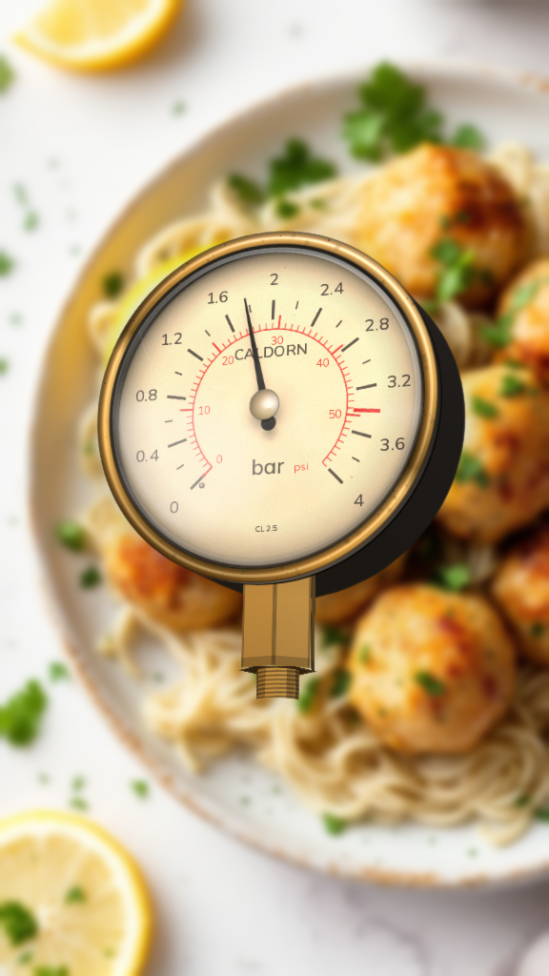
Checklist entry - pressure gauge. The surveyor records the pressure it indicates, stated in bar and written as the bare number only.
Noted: 1.8
